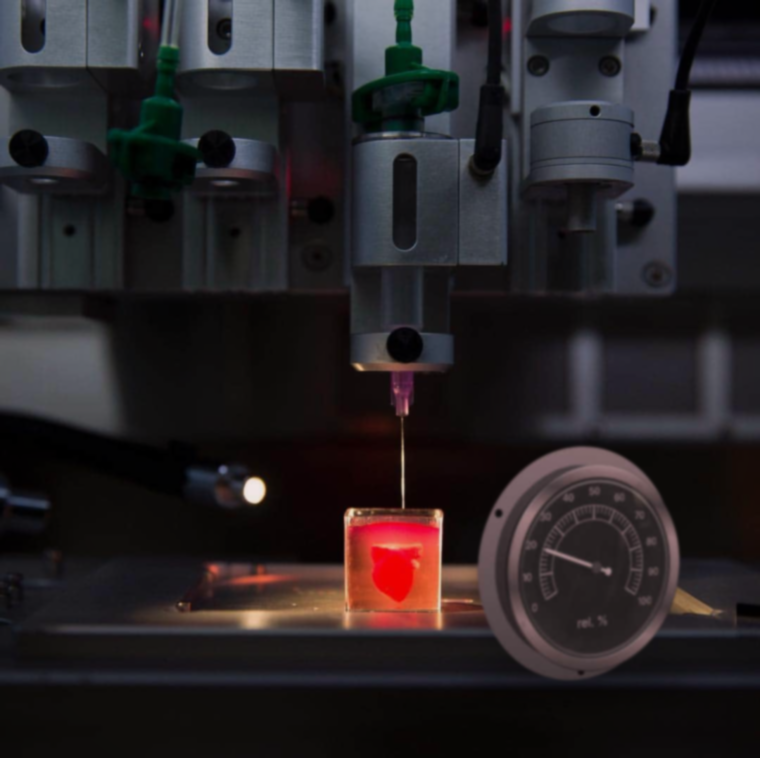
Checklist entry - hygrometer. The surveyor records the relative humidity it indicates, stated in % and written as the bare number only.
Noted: 20
